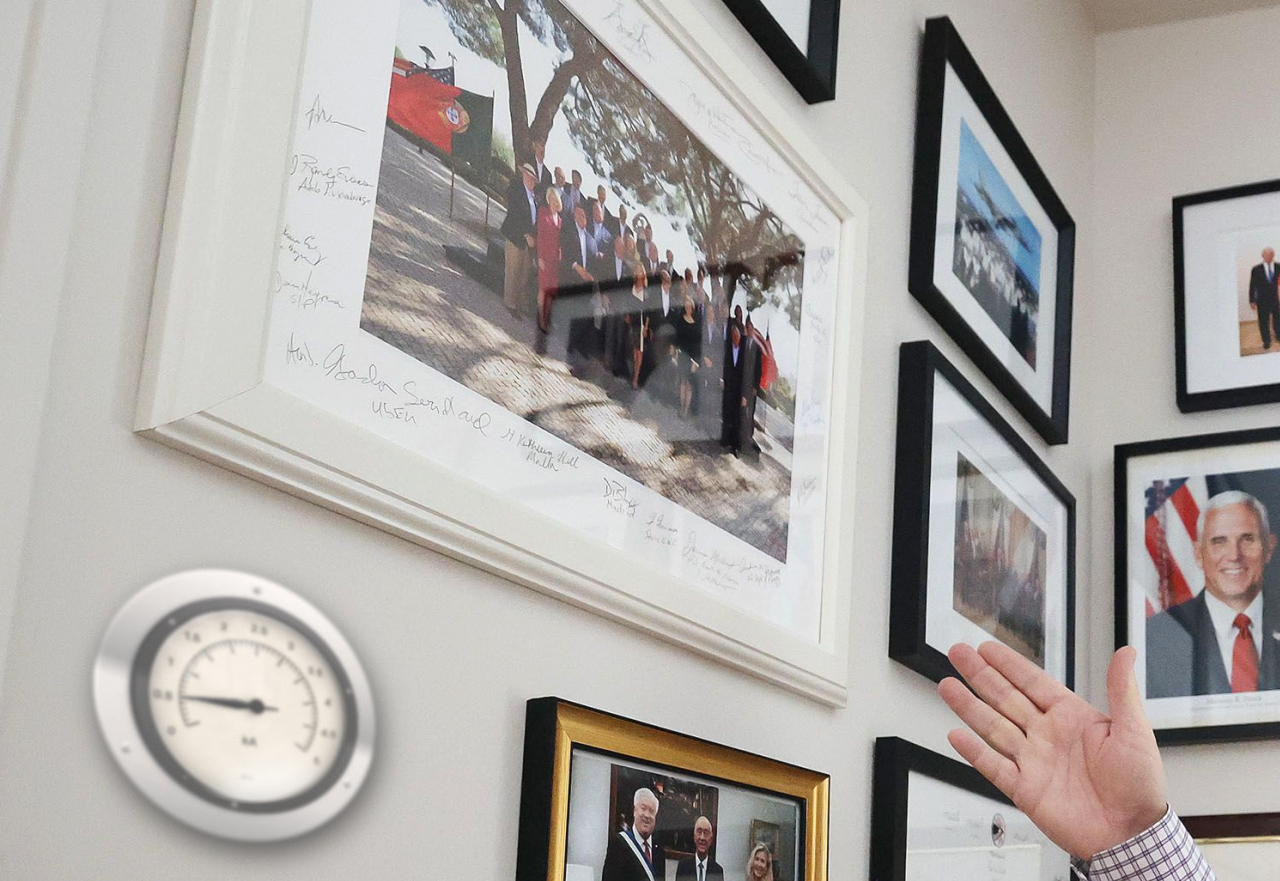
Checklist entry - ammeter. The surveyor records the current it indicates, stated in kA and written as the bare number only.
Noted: 0.5
